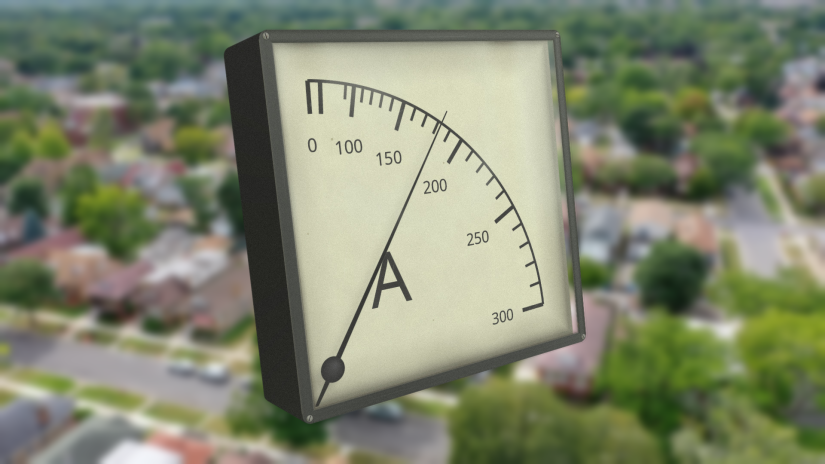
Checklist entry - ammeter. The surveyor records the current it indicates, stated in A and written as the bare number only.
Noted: 180
